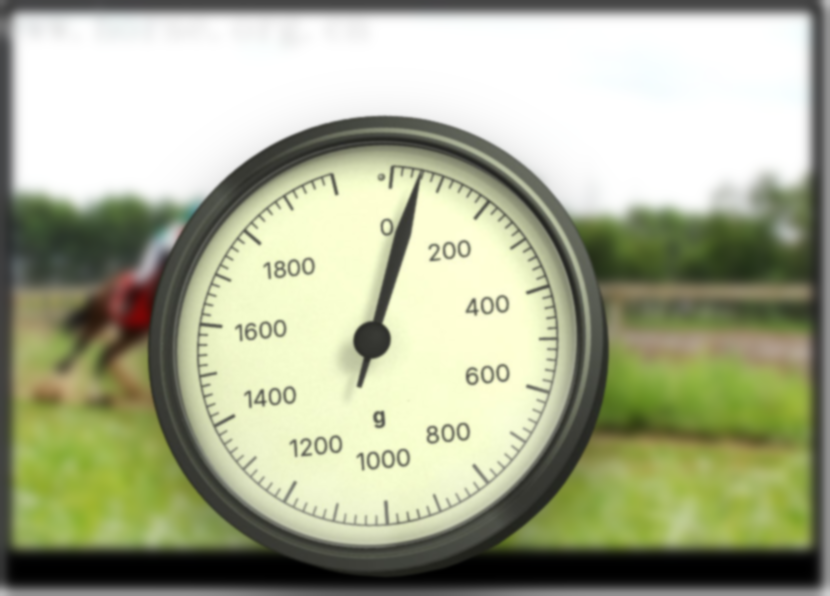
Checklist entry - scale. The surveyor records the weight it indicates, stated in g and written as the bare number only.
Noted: 60
